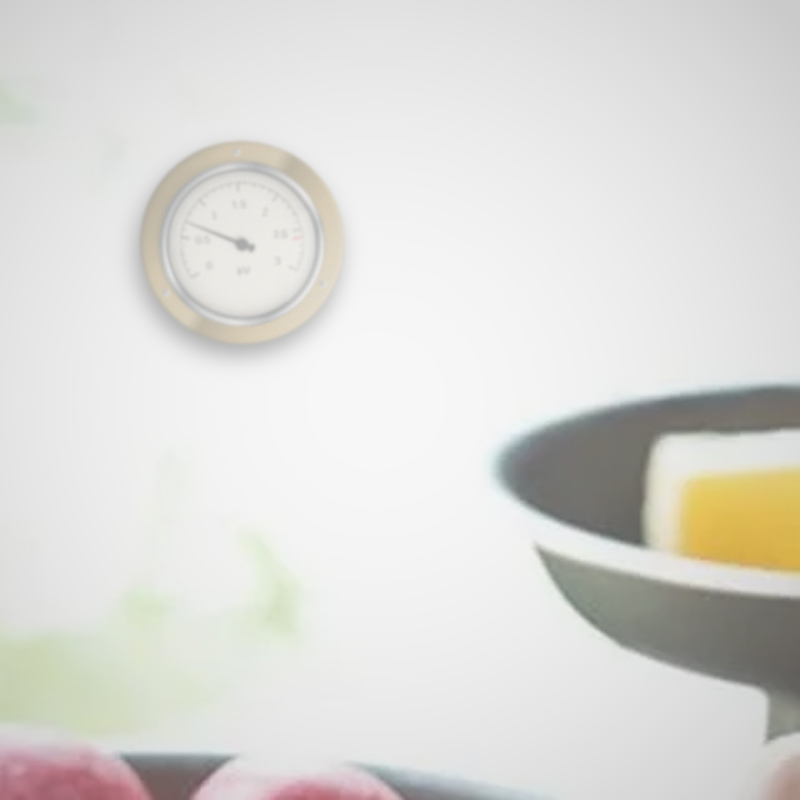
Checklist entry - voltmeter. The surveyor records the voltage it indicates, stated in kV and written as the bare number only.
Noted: 0.7
